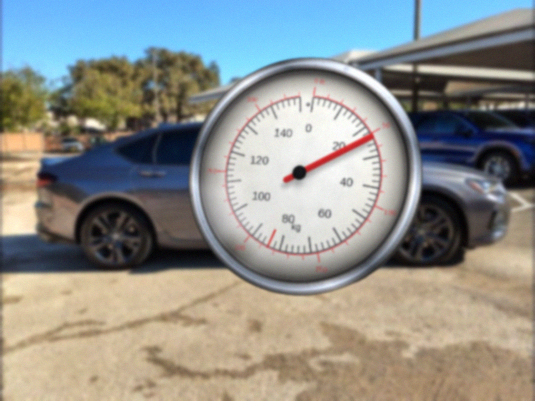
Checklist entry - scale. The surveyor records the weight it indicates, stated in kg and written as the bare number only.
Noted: 24
